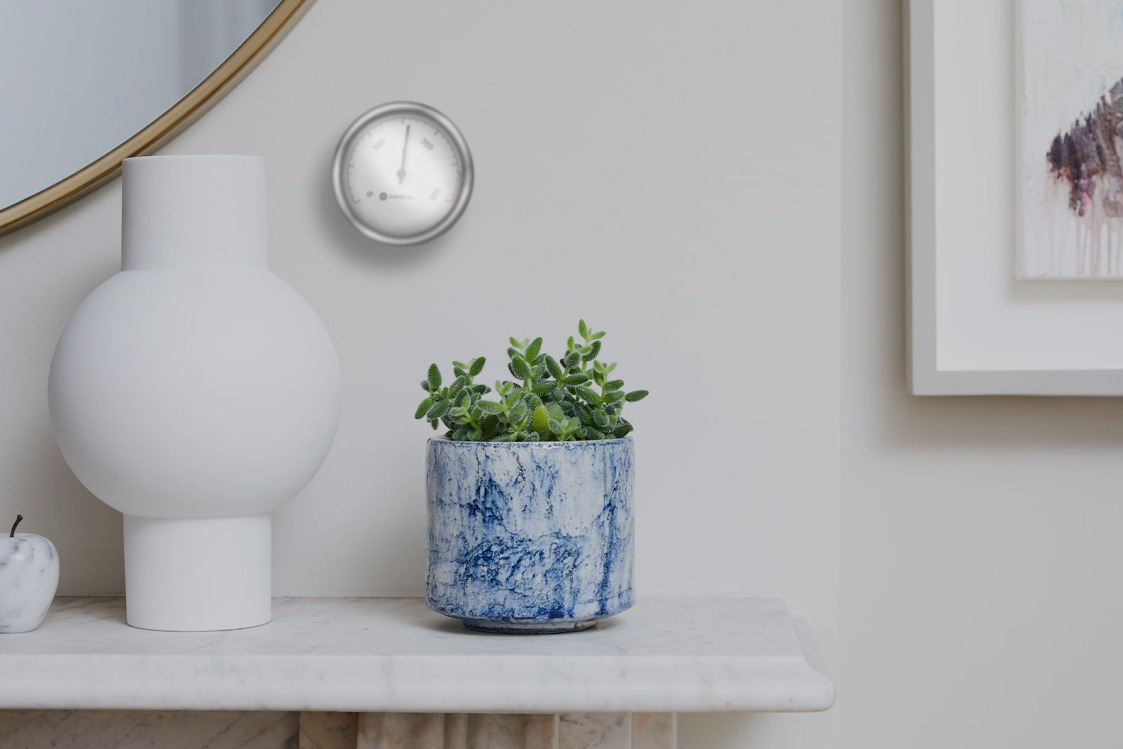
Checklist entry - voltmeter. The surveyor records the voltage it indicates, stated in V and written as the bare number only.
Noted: 160
